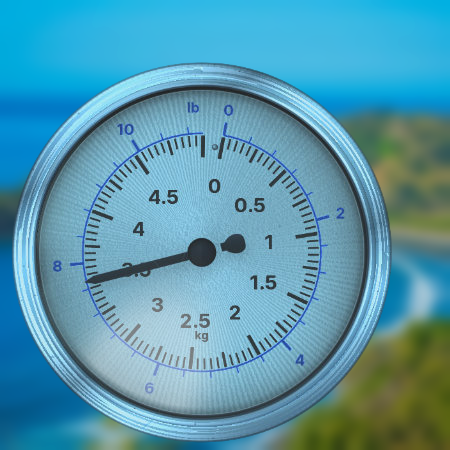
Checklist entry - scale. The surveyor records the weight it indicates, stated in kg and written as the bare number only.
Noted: 3.5
